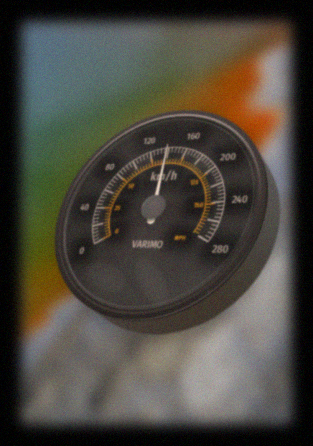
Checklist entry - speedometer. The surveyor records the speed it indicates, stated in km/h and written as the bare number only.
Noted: 140
